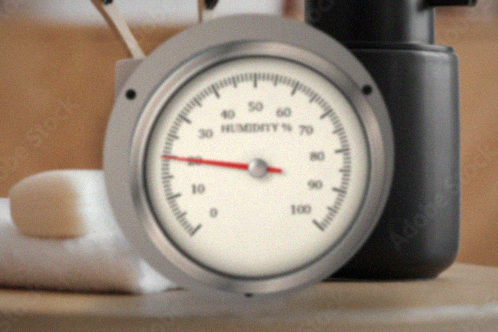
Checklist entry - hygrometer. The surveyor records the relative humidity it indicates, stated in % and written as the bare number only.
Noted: 20
